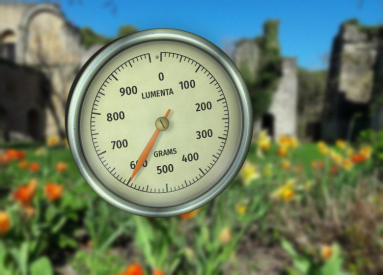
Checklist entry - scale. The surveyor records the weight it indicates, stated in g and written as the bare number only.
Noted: 600
